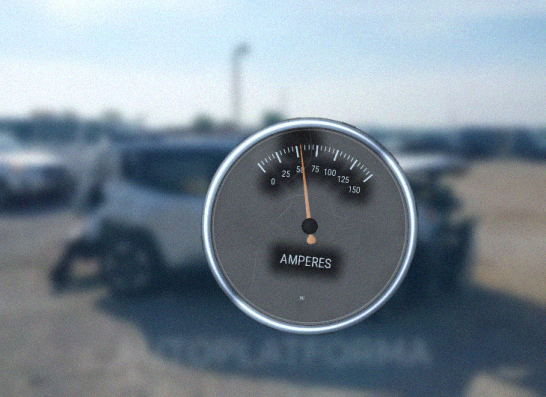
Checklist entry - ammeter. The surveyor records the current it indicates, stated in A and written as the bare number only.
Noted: 55
